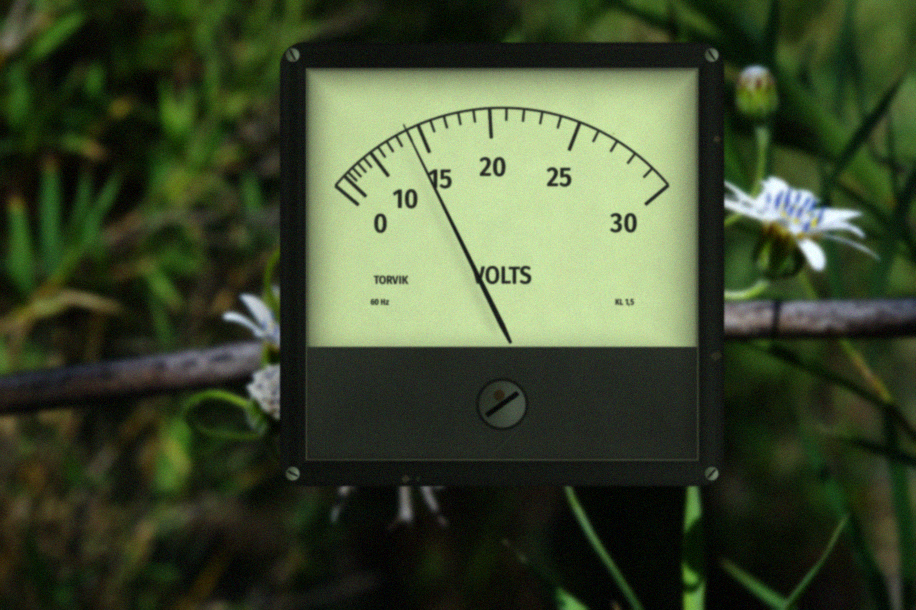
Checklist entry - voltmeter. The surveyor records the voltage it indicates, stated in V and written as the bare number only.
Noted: 14
